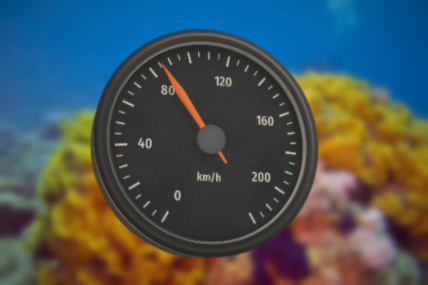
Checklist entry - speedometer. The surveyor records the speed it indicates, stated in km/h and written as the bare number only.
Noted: 85
